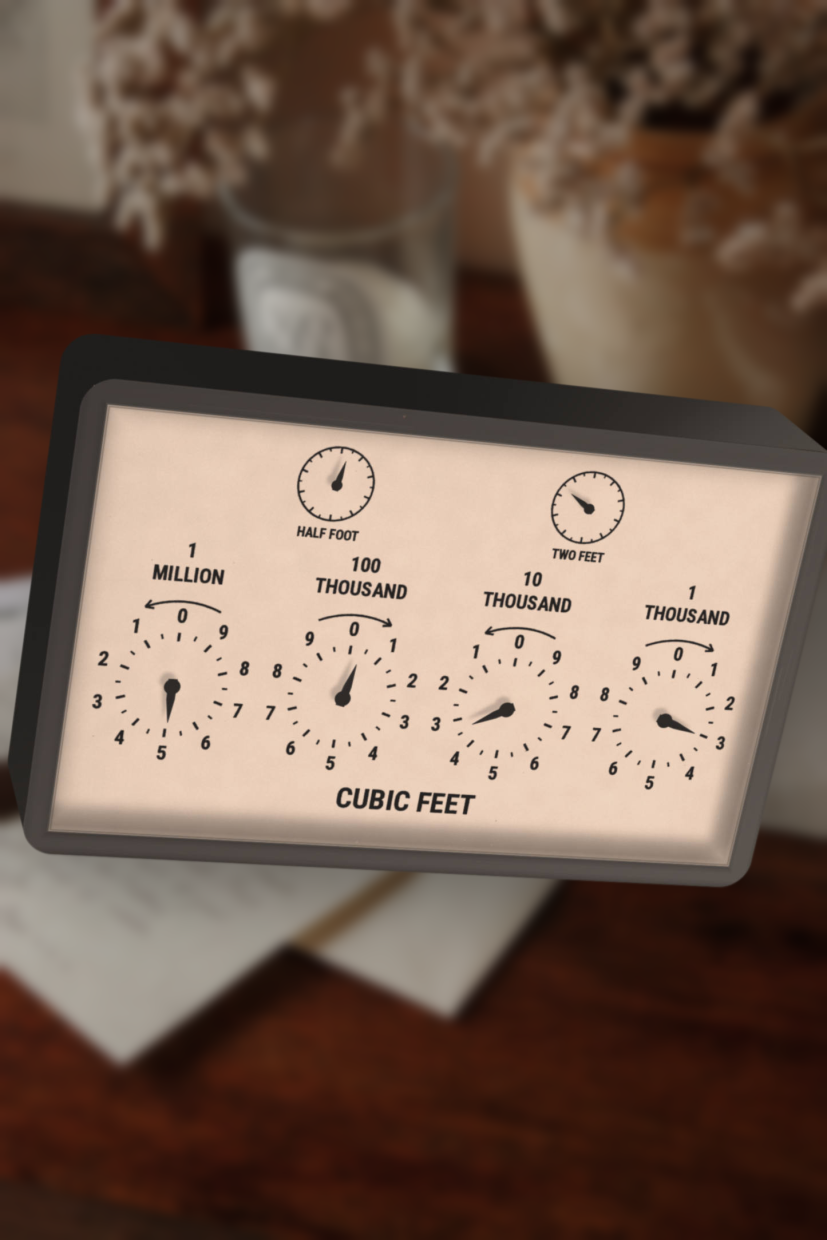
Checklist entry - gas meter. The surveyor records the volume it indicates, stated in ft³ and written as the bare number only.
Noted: 503300
